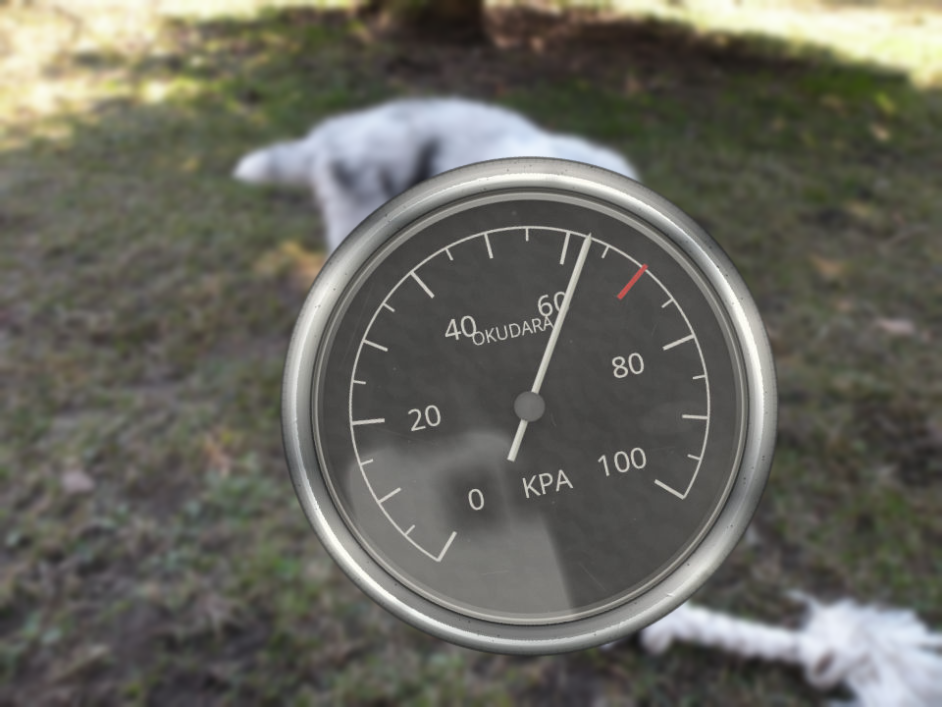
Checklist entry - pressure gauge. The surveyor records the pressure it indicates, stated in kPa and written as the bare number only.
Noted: 62.5
